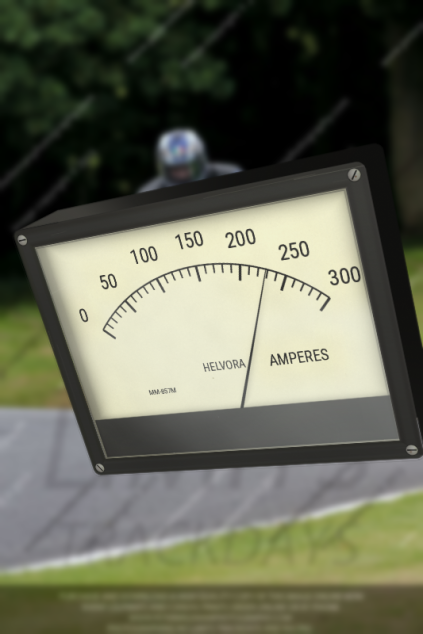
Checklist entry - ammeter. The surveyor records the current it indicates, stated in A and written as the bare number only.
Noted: 230
